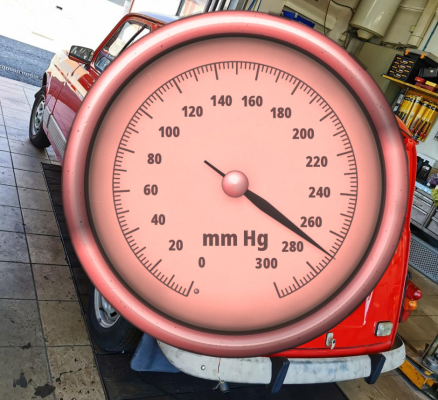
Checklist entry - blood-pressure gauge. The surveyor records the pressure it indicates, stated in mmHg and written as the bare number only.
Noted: 270
